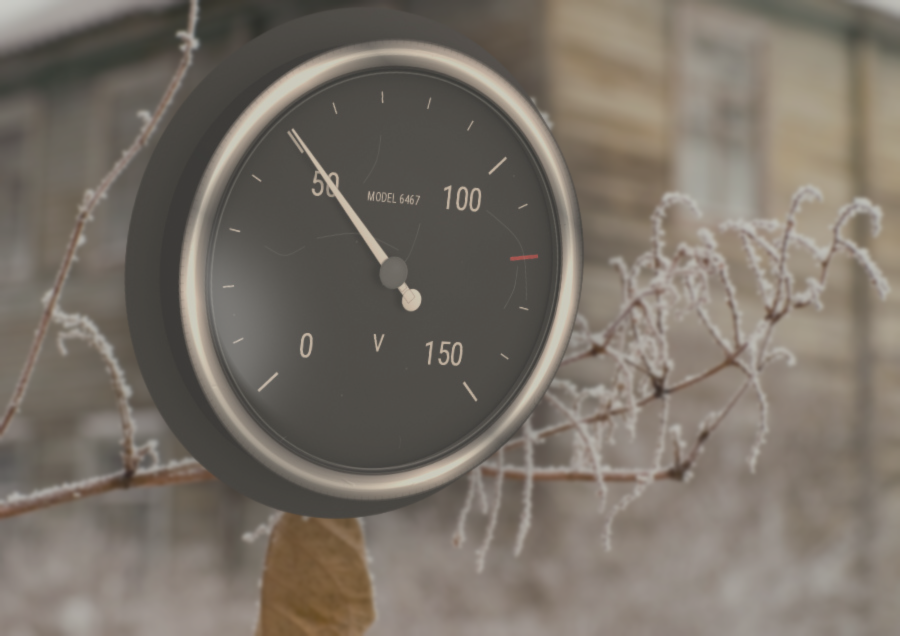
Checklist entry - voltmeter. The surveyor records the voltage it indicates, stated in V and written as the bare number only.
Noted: 50
